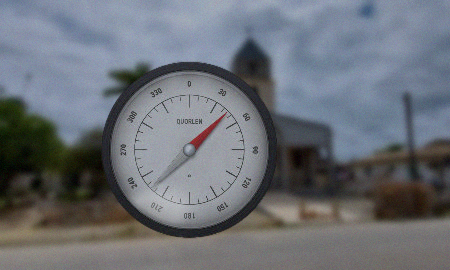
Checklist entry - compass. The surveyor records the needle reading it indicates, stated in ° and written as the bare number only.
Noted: 45
